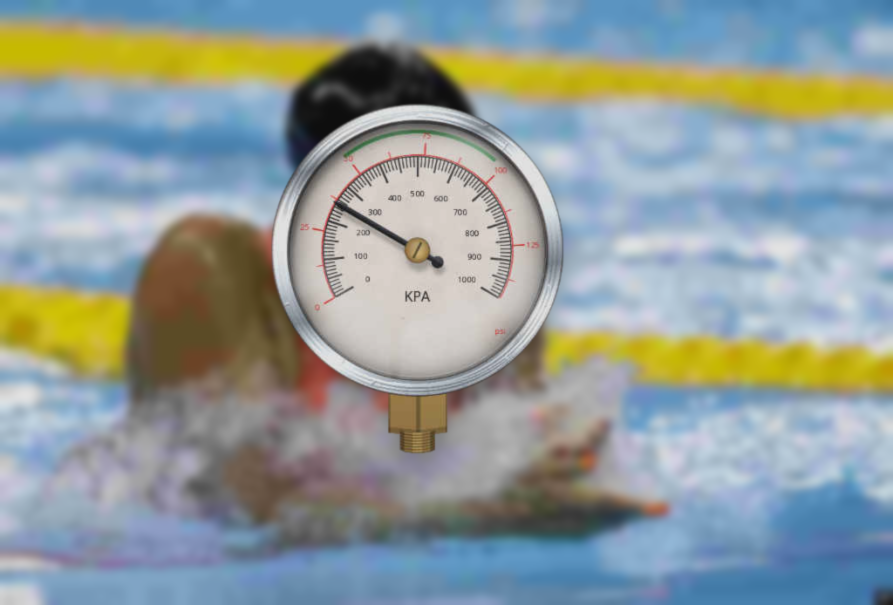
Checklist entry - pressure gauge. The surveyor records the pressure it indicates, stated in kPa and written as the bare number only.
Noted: 250
